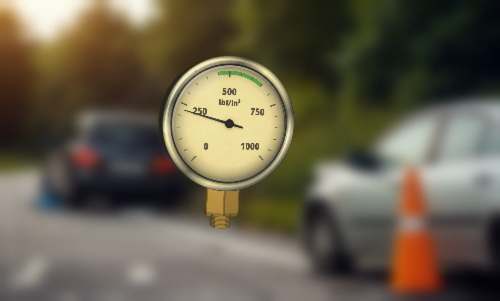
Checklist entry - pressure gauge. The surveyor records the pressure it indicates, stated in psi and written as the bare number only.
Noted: 225
